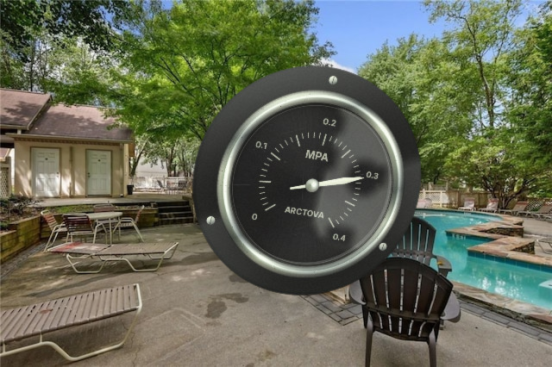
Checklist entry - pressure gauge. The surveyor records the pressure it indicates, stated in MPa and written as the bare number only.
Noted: 0.3
